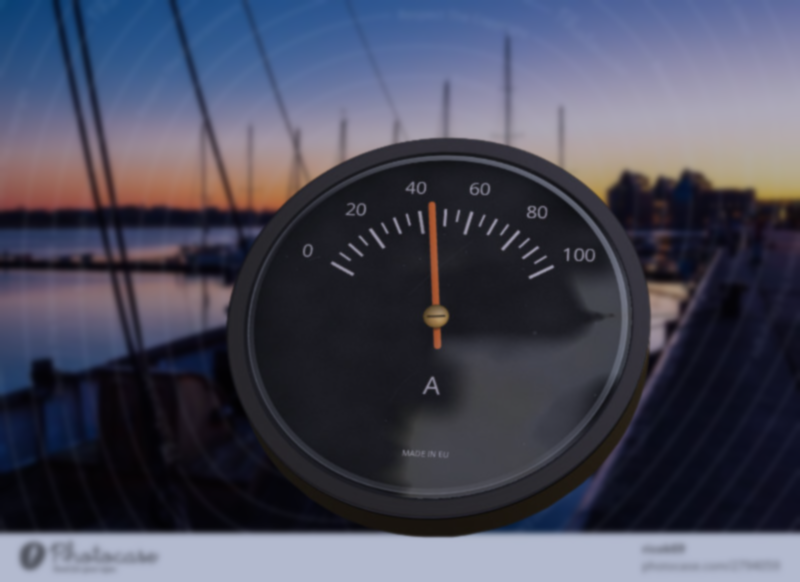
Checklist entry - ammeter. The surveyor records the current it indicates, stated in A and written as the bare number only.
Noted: 45
